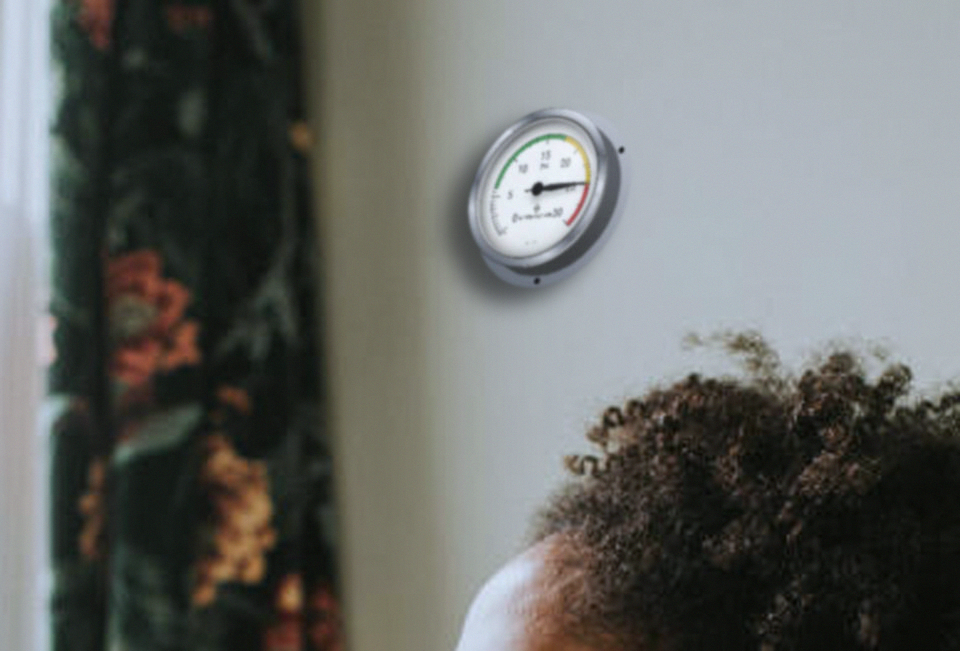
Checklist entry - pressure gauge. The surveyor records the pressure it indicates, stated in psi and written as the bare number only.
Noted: 25
